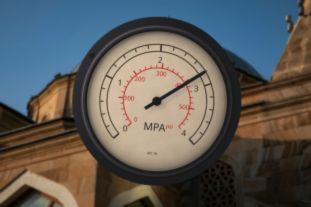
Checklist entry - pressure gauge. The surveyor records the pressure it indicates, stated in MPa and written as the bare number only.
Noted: 2.8
